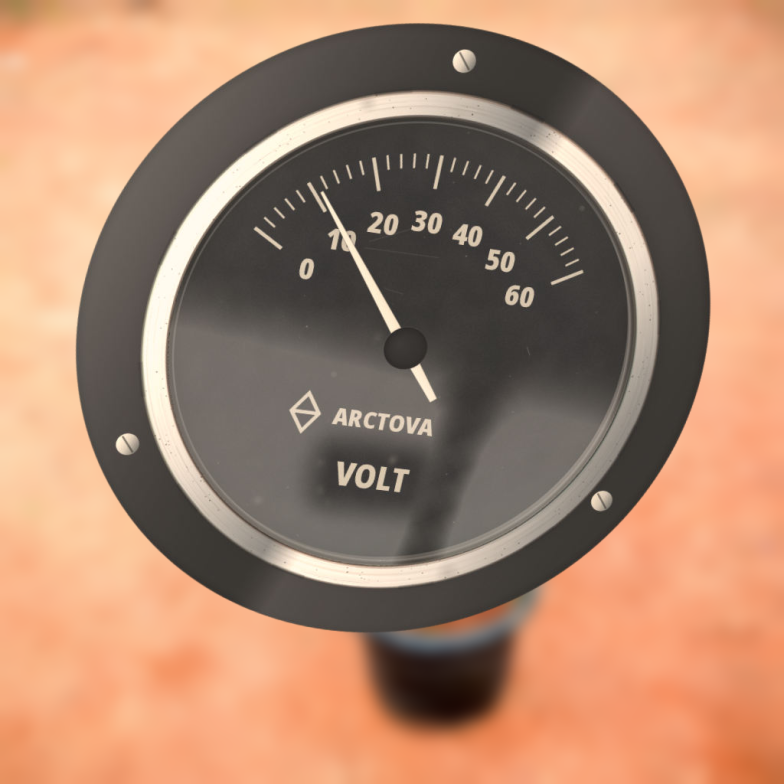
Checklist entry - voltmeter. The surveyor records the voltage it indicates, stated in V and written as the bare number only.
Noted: 11
